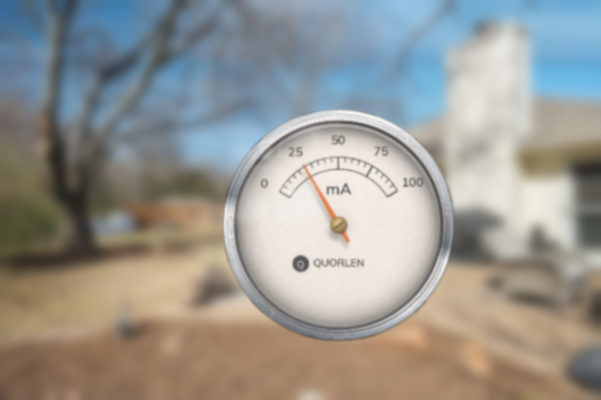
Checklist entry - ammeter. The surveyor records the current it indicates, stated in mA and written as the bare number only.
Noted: 25
